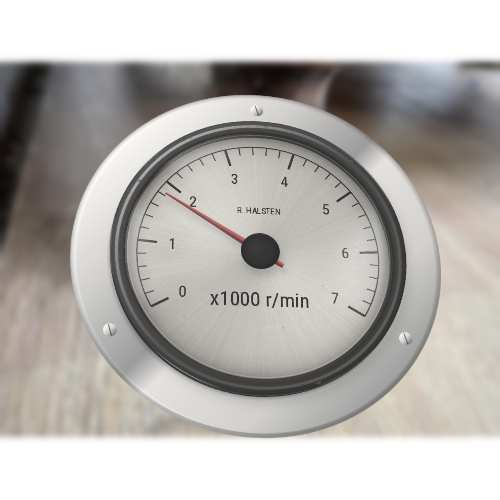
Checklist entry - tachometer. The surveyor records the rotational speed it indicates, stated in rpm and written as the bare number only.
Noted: 1800
